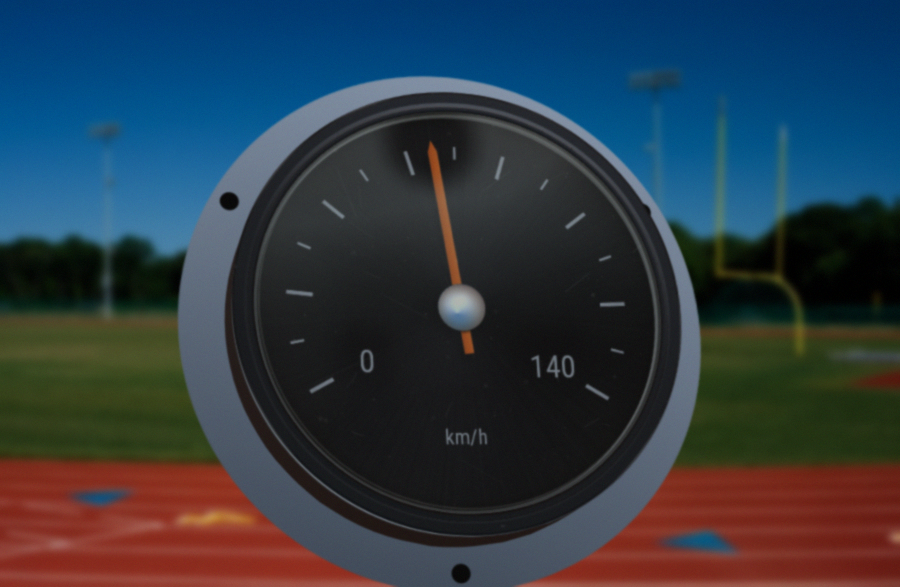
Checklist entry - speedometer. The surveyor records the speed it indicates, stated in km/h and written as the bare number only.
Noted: 65
